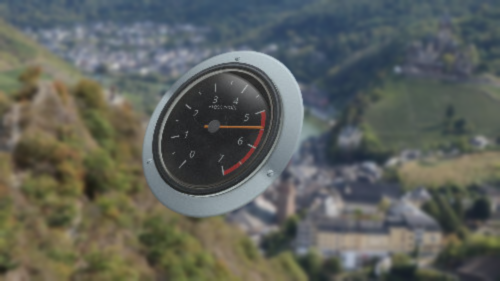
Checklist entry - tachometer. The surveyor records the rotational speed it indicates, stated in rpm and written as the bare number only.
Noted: 5500
